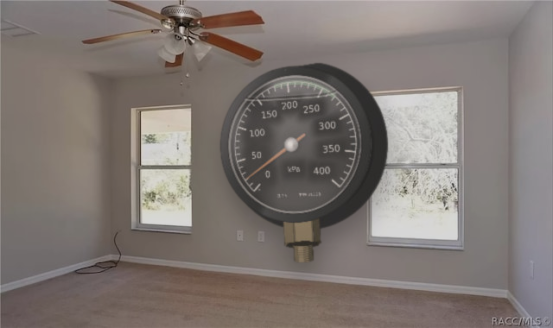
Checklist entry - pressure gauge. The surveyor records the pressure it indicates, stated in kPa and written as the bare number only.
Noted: 20
